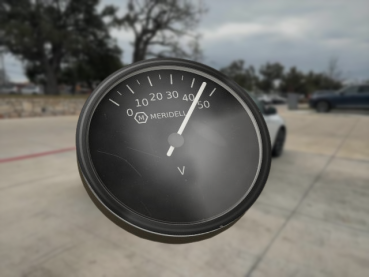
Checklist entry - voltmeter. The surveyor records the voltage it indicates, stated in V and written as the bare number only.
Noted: 45
